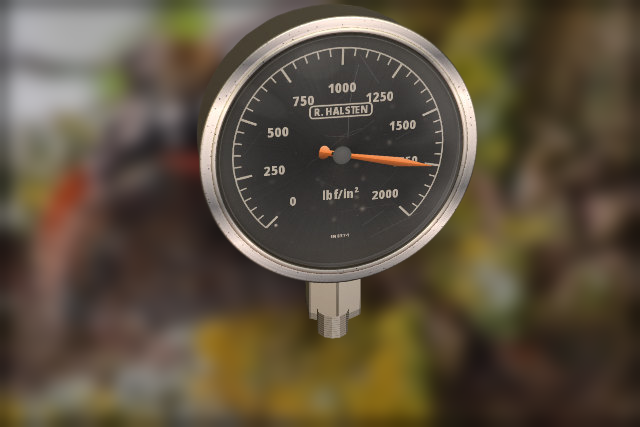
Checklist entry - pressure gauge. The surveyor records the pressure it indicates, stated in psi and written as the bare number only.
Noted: 1750
